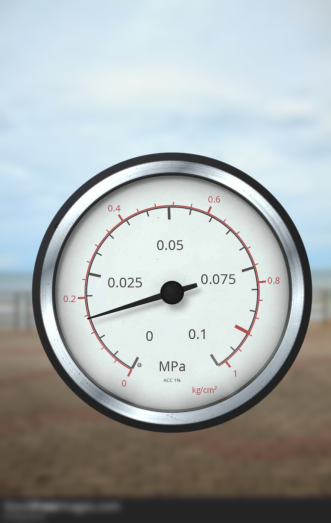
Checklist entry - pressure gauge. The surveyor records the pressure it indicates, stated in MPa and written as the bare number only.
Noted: 0.015
